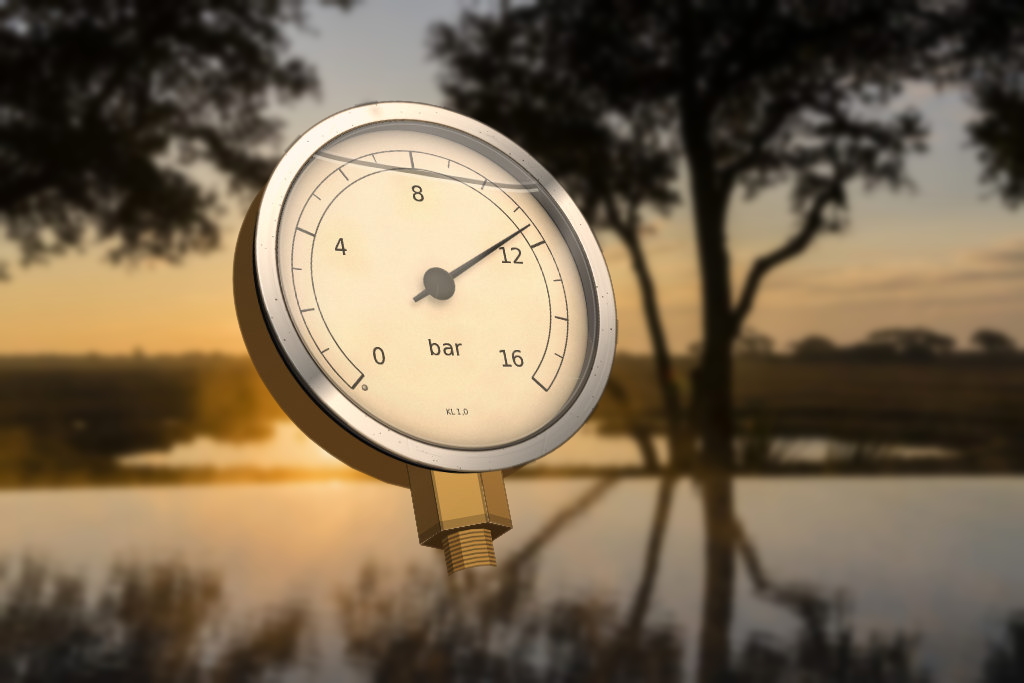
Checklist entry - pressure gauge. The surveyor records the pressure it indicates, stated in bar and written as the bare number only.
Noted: 11.5
